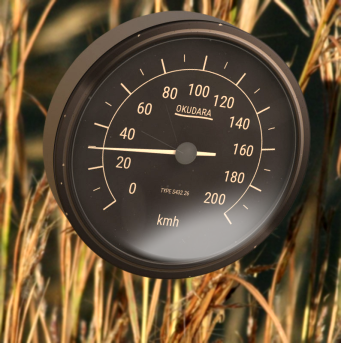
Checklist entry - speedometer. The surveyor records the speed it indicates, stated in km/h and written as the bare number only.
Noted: 30
